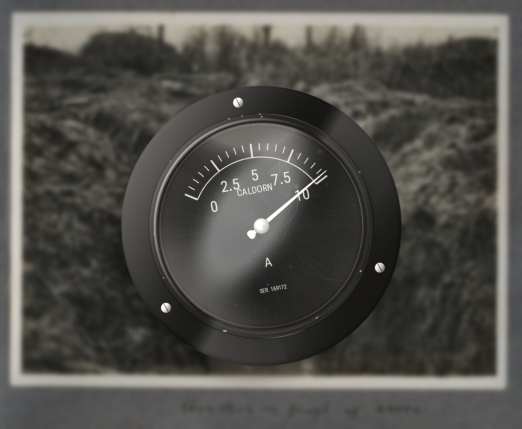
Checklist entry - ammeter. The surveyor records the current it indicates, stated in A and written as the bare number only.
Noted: 9.75
